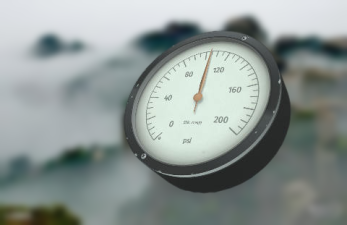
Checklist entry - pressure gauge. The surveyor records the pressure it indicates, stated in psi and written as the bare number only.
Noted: 105
